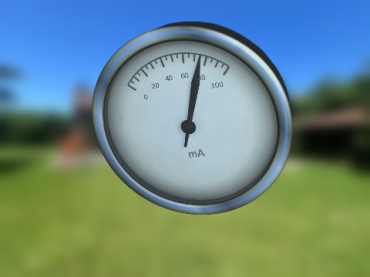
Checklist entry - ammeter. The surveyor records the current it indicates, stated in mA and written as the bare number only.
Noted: 75
